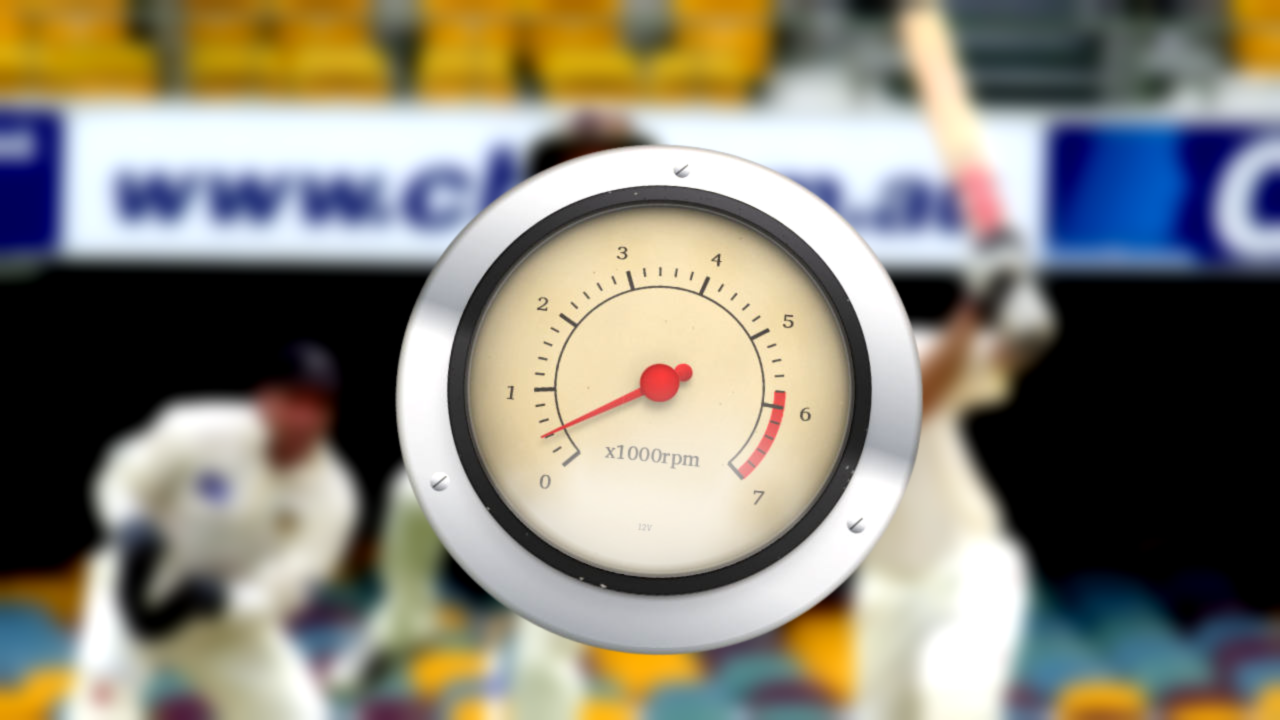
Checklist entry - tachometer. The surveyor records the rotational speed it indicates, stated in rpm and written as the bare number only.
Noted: 400
